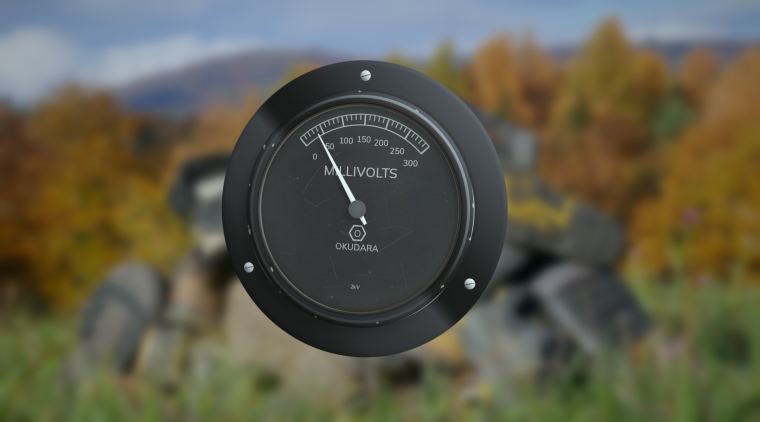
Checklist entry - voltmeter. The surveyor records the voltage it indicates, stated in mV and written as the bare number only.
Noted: 40
